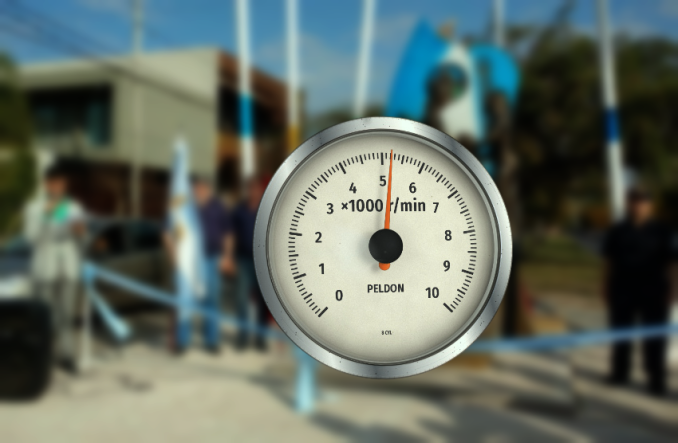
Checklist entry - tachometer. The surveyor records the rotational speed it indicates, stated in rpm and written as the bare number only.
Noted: 5200
